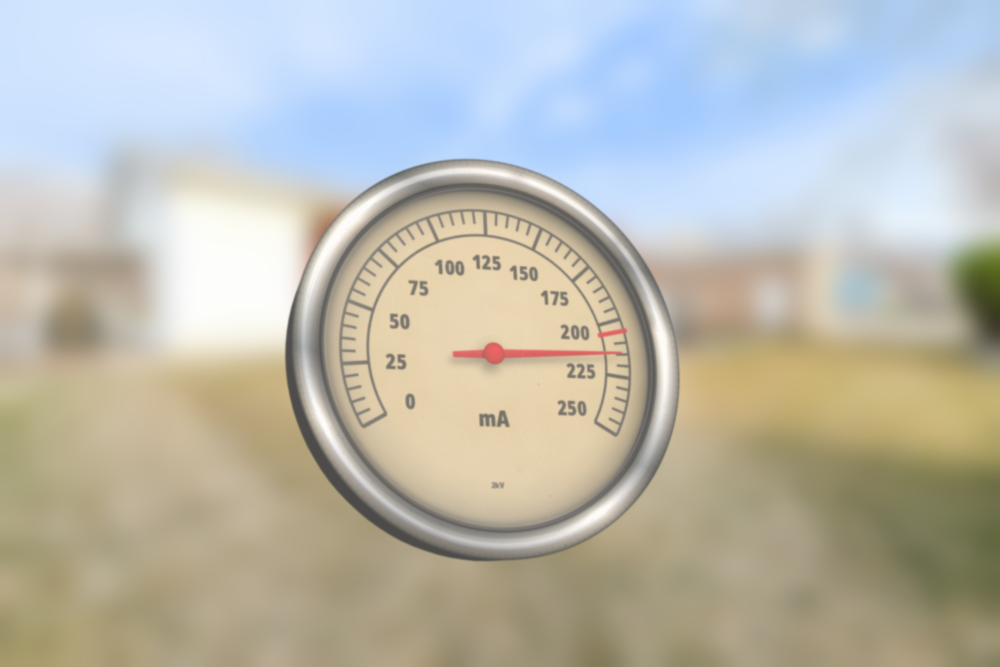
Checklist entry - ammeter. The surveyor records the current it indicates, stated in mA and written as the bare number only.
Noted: 215
